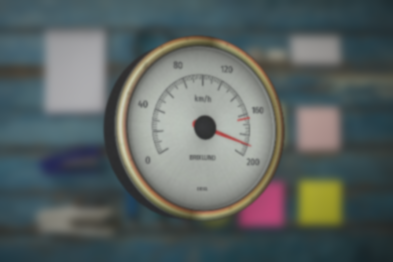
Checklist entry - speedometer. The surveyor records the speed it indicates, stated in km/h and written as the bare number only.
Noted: 190
